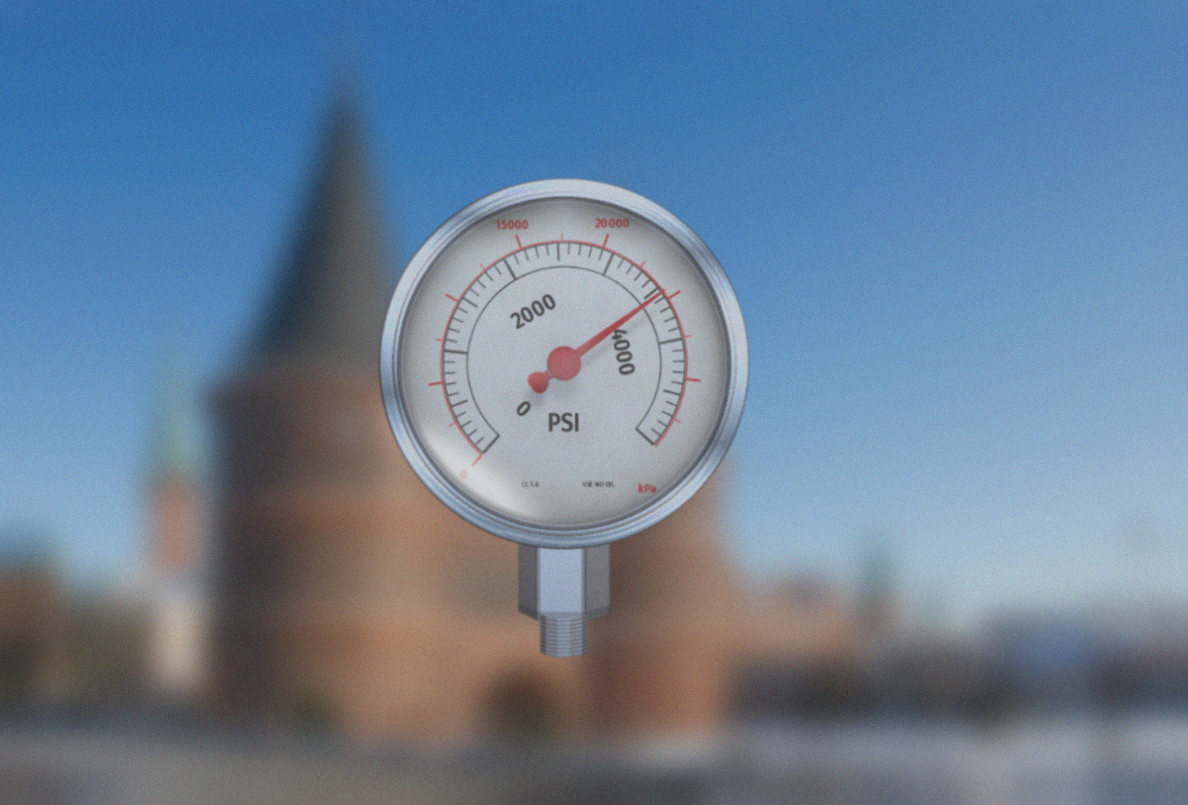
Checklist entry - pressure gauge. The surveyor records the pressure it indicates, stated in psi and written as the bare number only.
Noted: 3550
